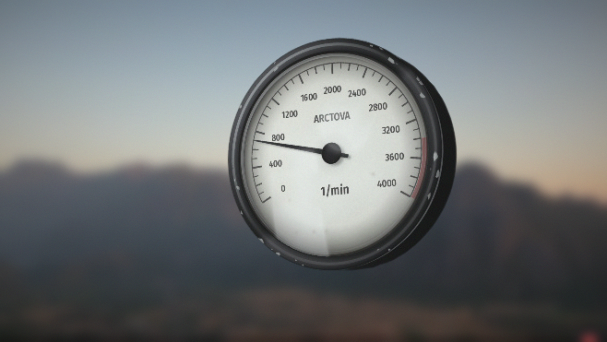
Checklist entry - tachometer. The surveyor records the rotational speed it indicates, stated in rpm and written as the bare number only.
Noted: 700
